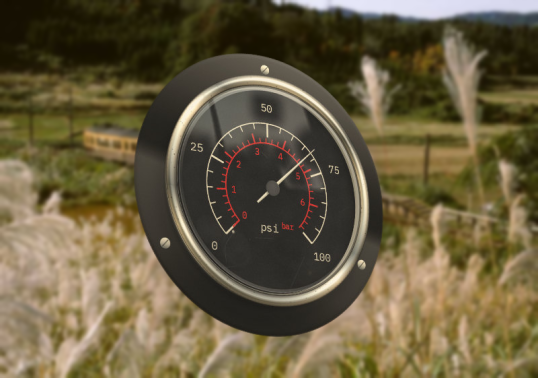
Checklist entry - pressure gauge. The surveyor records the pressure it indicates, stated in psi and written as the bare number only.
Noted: 67.5
